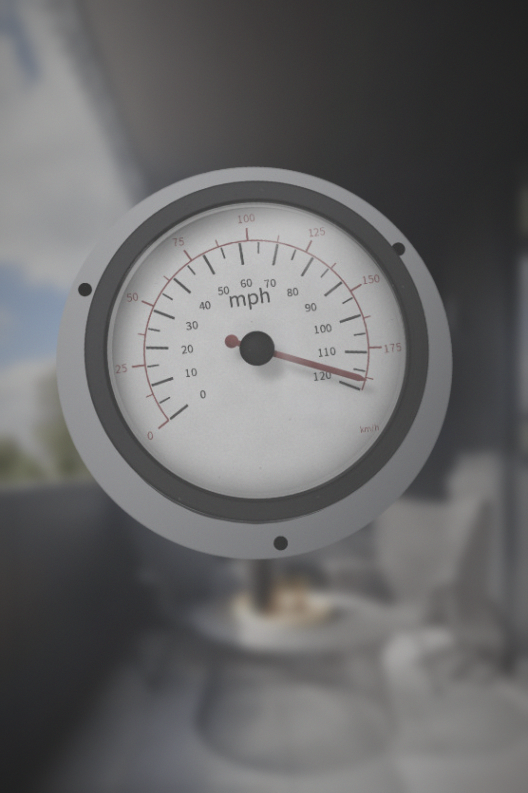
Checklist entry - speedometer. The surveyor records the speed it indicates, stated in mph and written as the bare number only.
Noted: 117.5
